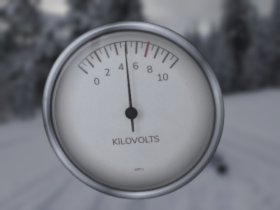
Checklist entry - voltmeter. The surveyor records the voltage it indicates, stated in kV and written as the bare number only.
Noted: 5
